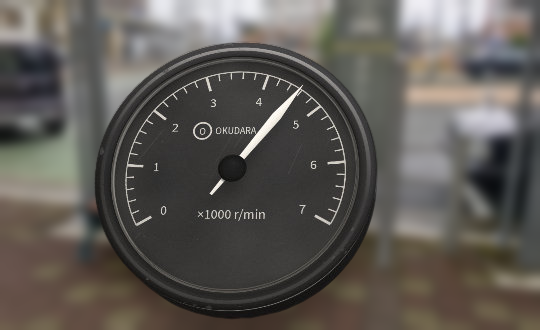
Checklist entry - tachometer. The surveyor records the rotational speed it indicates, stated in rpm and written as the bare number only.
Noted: 4600
